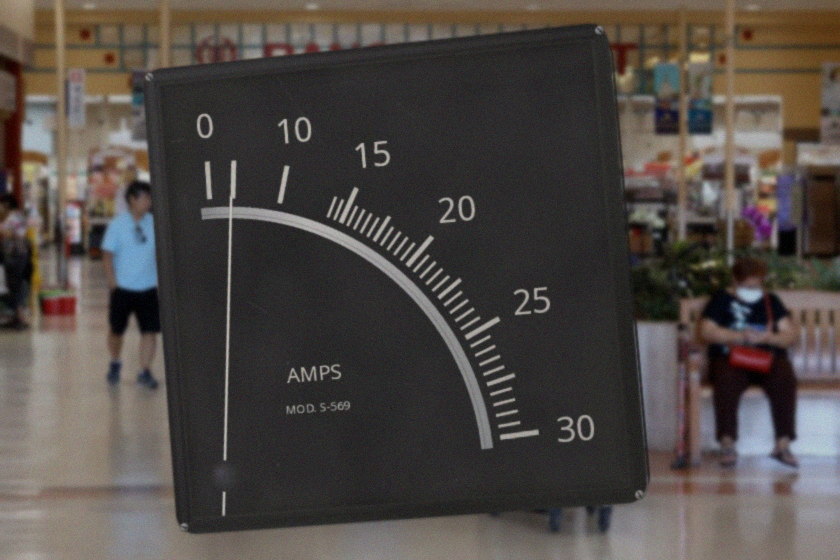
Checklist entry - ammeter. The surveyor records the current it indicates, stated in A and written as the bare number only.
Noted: 5
